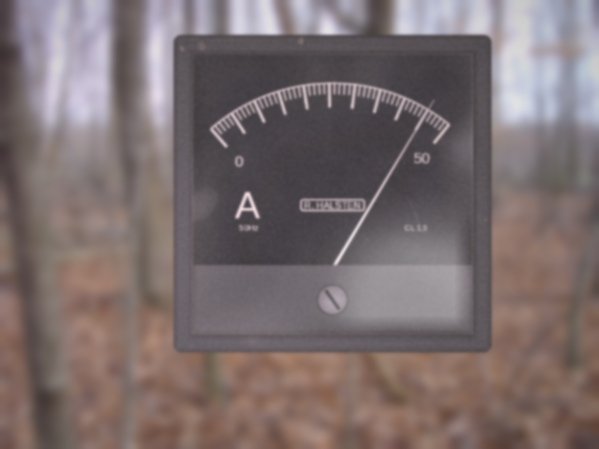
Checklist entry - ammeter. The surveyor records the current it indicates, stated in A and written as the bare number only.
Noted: 45
